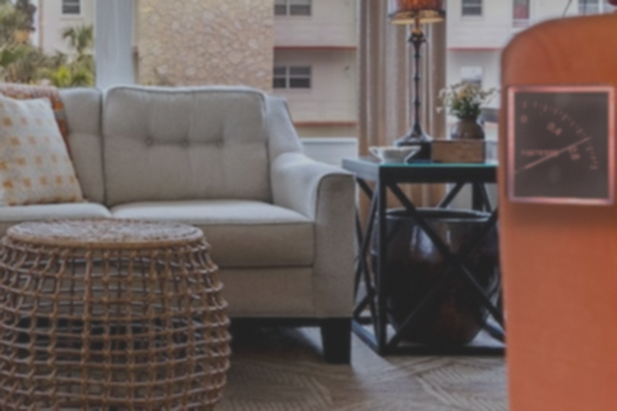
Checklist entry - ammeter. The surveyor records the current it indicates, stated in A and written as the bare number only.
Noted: 0.7
